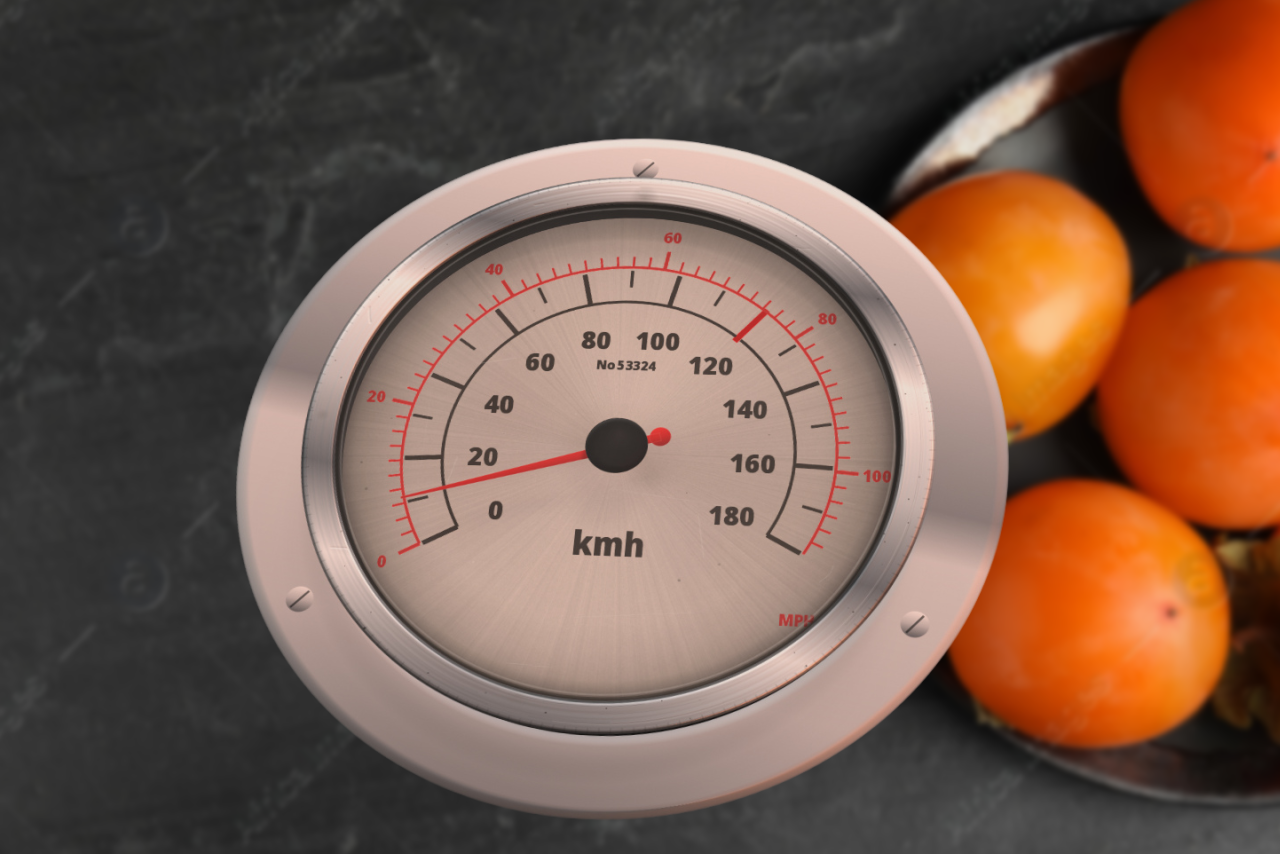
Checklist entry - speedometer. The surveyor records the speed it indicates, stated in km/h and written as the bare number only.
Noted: 10
